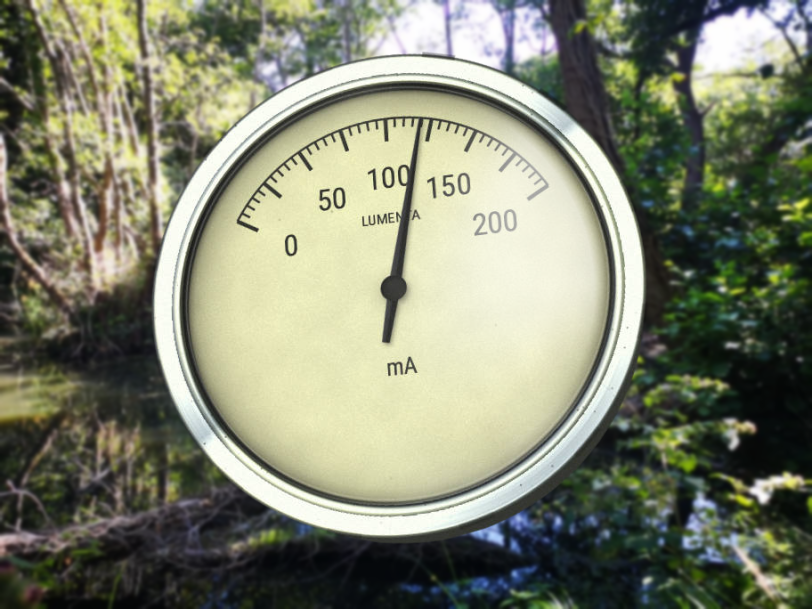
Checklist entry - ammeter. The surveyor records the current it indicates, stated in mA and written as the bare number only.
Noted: 120
